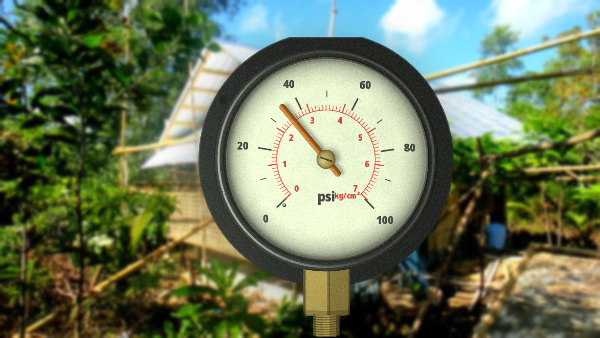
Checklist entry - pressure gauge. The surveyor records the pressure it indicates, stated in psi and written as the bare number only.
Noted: 35
